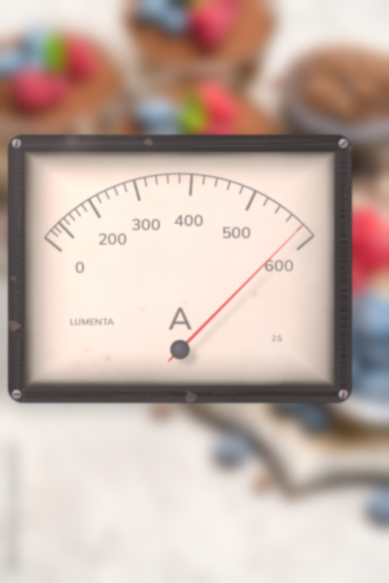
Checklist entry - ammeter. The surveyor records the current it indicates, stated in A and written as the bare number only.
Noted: 580
